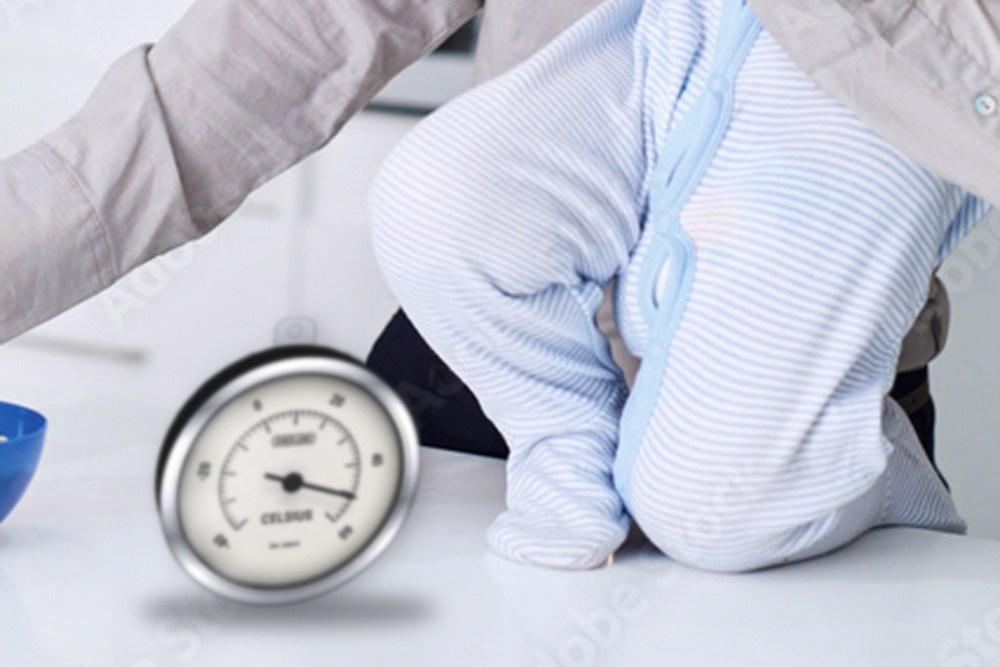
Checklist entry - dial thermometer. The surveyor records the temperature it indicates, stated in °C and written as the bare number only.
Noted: 50
